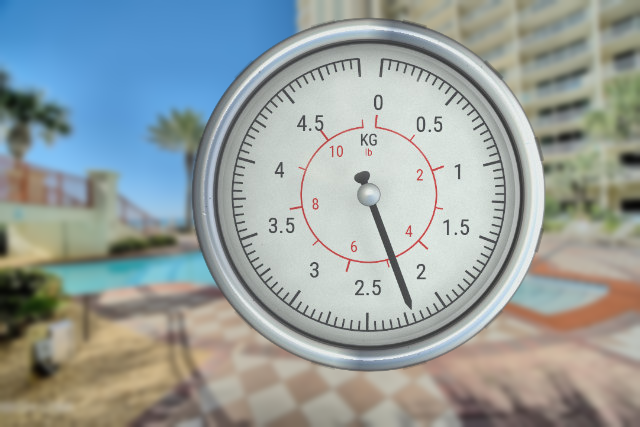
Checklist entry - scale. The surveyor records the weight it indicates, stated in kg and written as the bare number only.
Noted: 2.2
